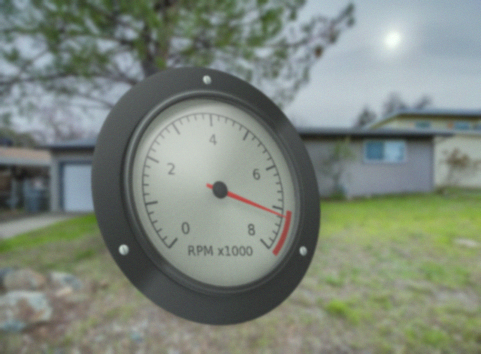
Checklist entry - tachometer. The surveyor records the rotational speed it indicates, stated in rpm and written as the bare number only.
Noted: 7200
